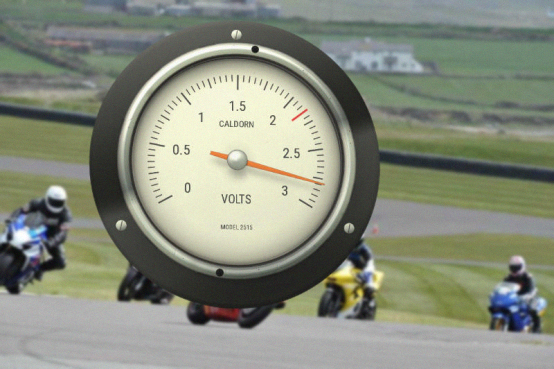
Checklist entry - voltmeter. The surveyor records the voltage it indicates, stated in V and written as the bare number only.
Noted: 2.8
